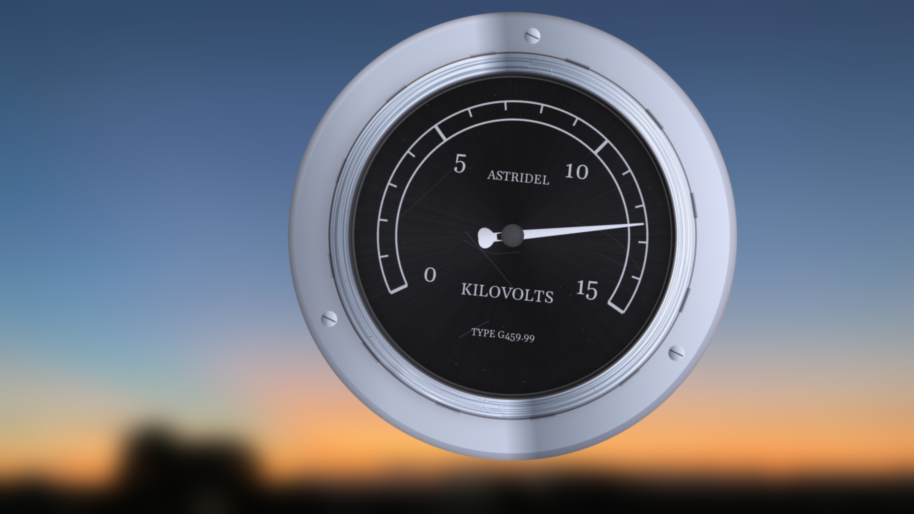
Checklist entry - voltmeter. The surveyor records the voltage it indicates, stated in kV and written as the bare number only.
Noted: 12.5
